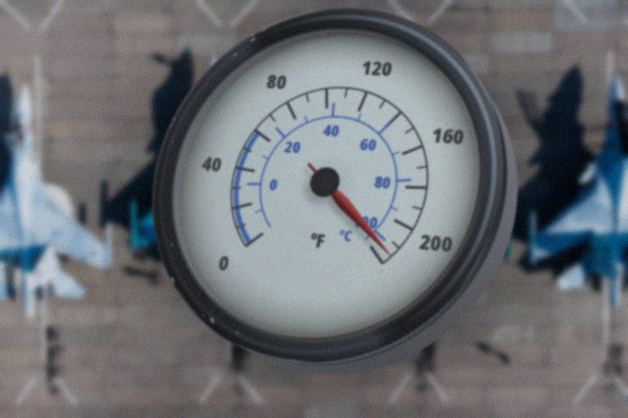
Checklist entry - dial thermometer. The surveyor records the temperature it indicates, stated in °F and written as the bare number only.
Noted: 215
